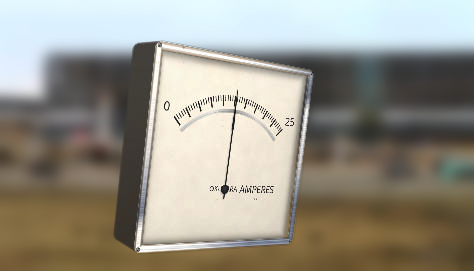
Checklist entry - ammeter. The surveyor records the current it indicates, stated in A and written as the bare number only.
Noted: 12.5
